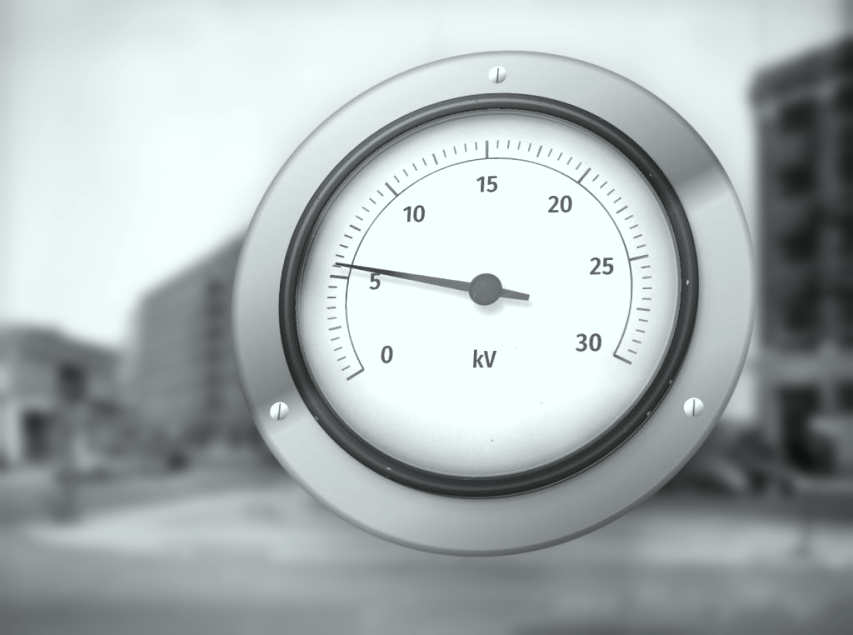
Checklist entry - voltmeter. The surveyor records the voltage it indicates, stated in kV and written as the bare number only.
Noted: 5.5
